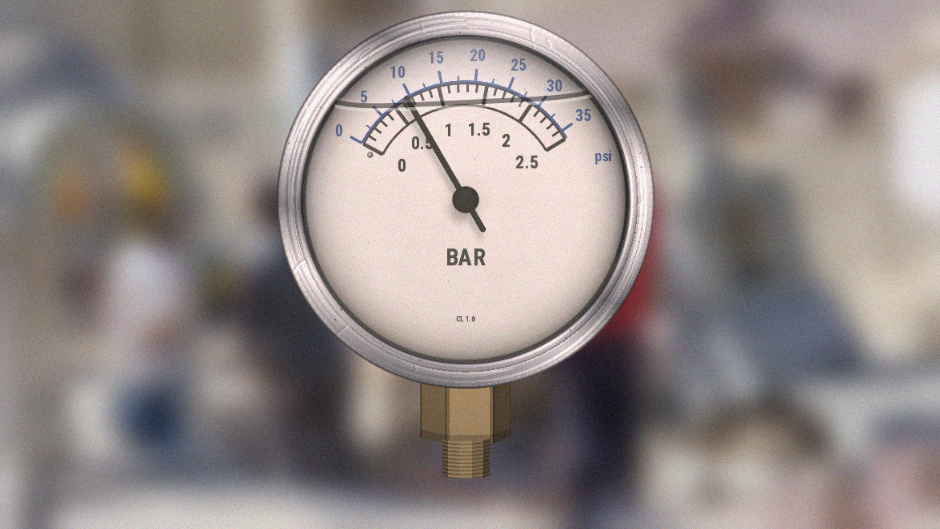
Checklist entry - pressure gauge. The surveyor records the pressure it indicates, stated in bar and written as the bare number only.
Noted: 0.65
